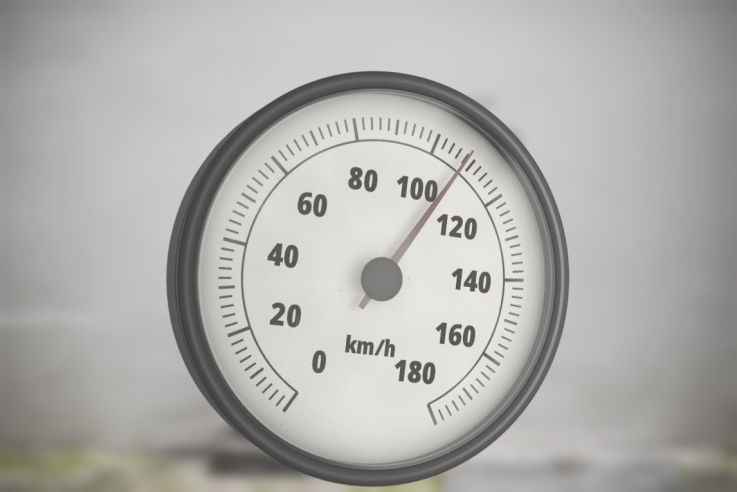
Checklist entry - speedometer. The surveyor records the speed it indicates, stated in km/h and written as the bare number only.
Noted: 108
